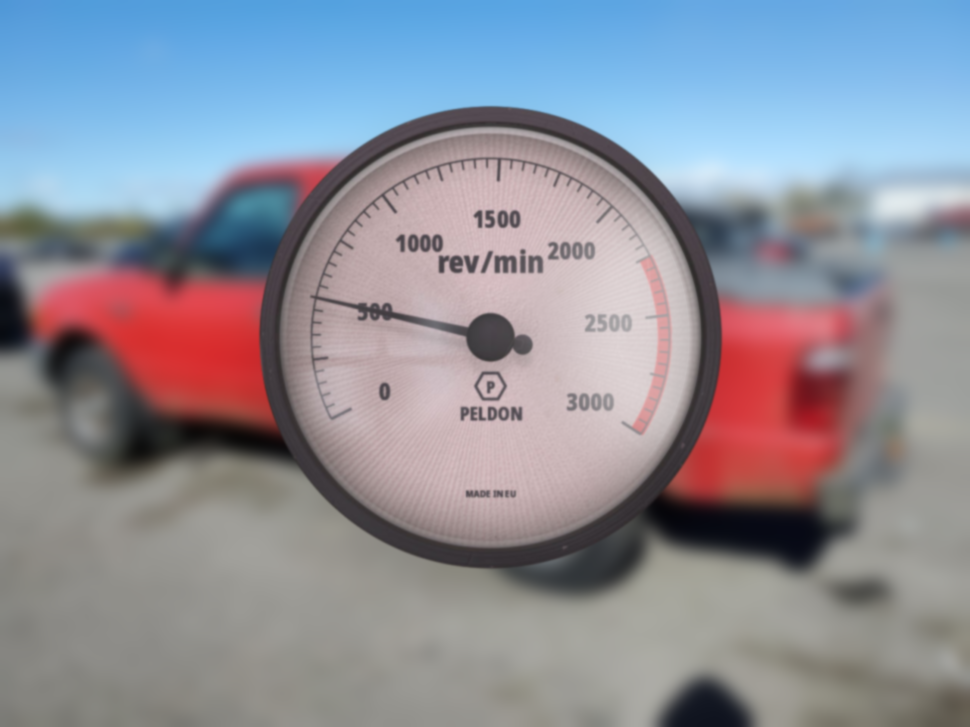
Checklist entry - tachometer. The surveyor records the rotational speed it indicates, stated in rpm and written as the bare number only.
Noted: 500
